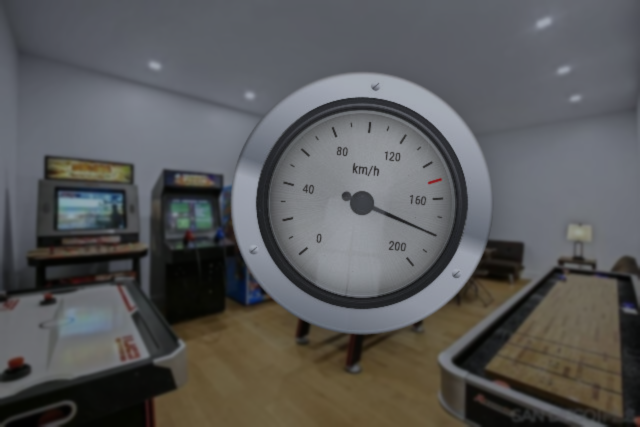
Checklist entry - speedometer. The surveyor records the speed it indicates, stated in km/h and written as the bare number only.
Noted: 180
